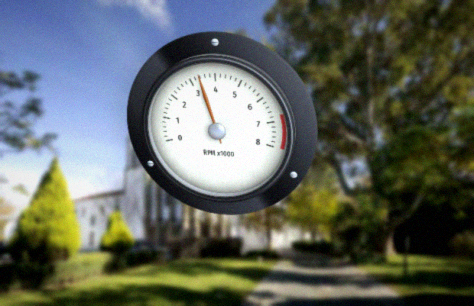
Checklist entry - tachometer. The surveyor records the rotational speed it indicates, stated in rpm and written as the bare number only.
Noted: 3400
